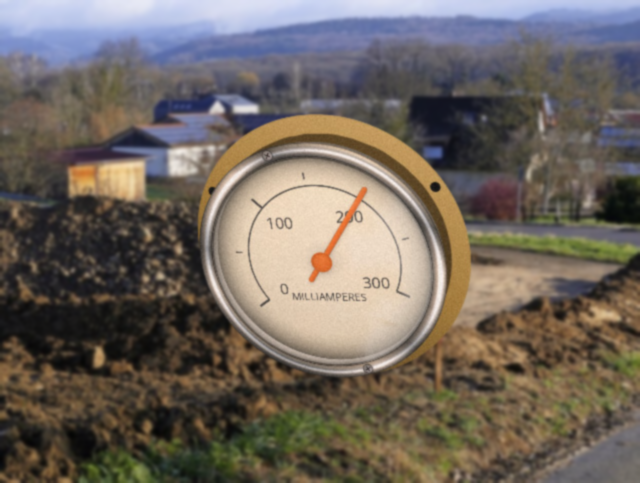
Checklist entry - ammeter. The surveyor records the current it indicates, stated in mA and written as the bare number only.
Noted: 200
